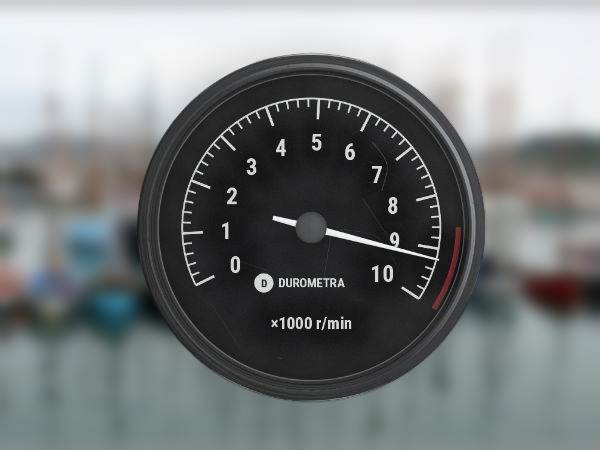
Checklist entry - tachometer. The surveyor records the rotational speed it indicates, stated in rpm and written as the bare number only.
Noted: 9200
